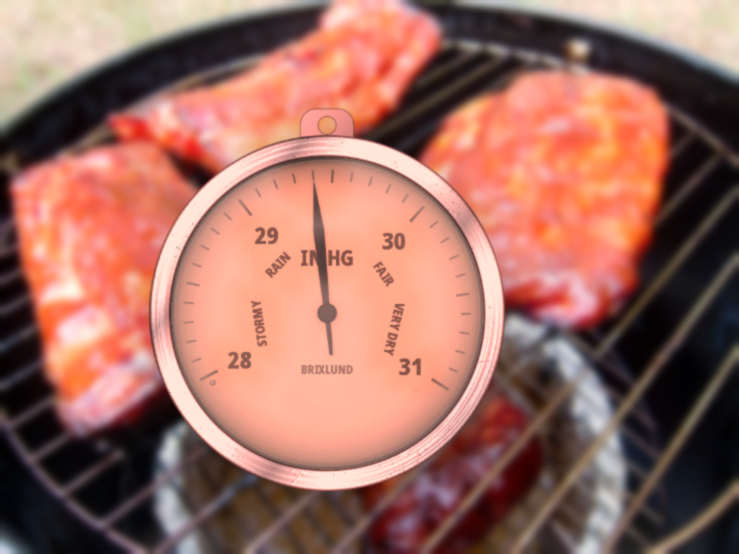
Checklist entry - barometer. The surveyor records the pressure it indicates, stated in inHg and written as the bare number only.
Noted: 29.4
